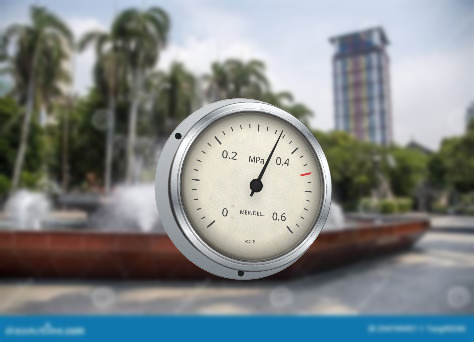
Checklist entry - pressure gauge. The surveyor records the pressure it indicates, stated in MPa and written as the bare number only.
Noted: 0.35
